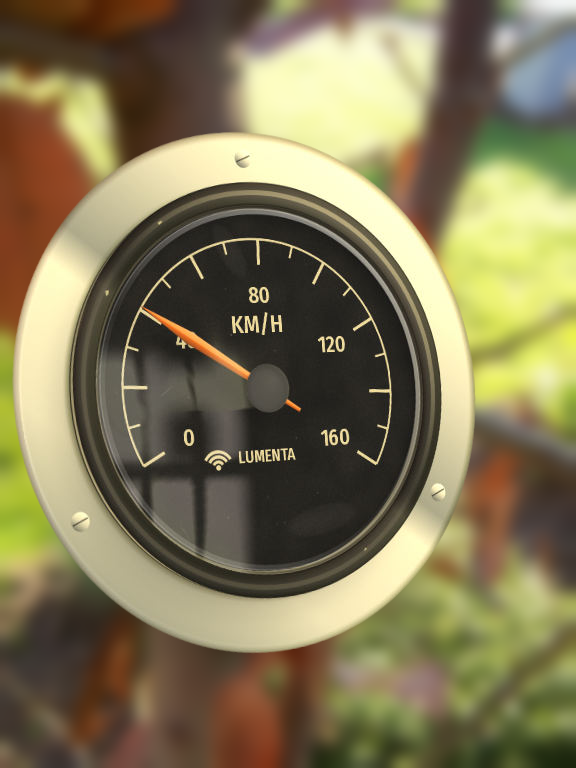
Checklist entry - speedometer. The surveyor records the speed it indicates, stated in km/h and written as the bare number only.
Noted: 40
